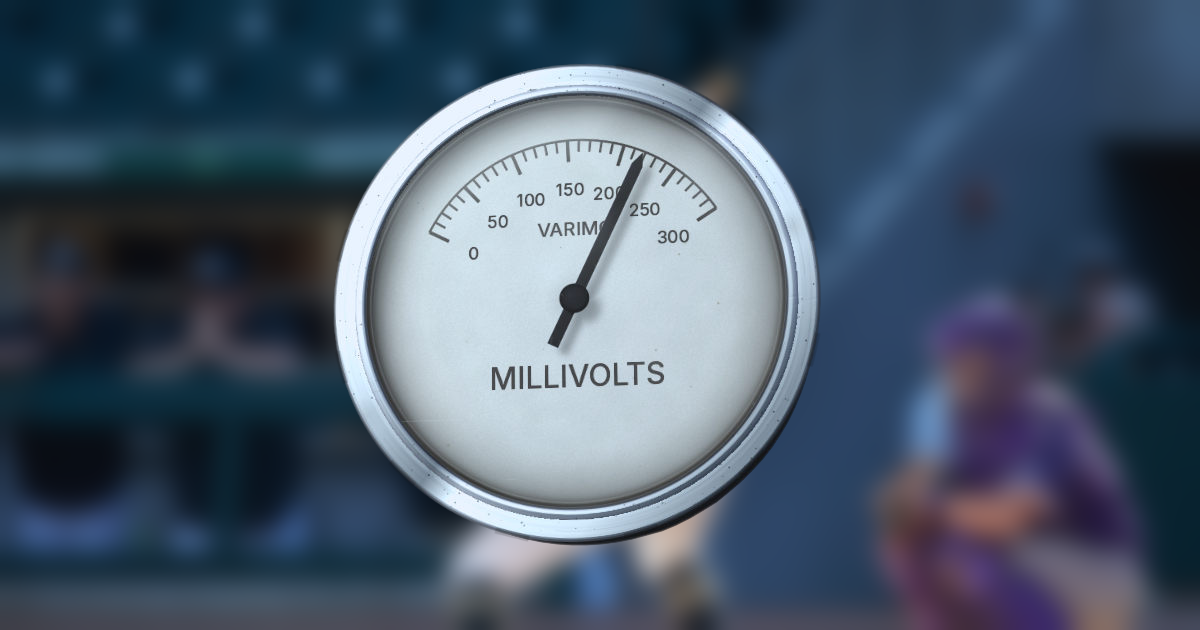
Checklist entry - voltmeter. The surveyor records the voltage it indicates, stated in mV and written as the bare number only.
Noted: 220
